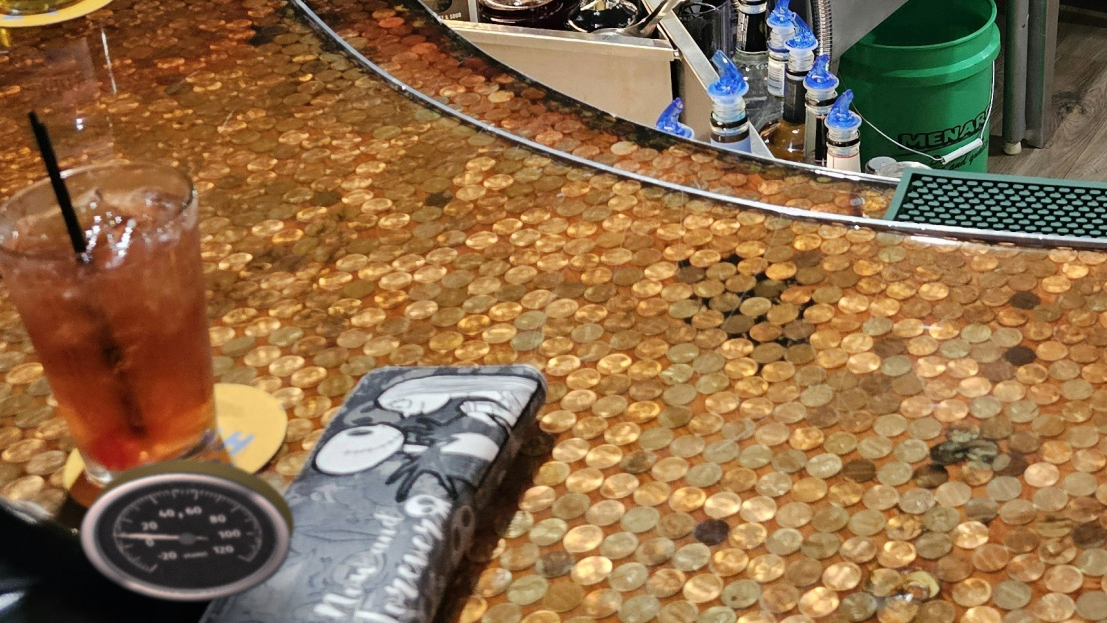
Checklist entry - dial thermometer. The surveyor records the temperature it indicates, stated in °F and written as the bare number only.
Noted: 10
